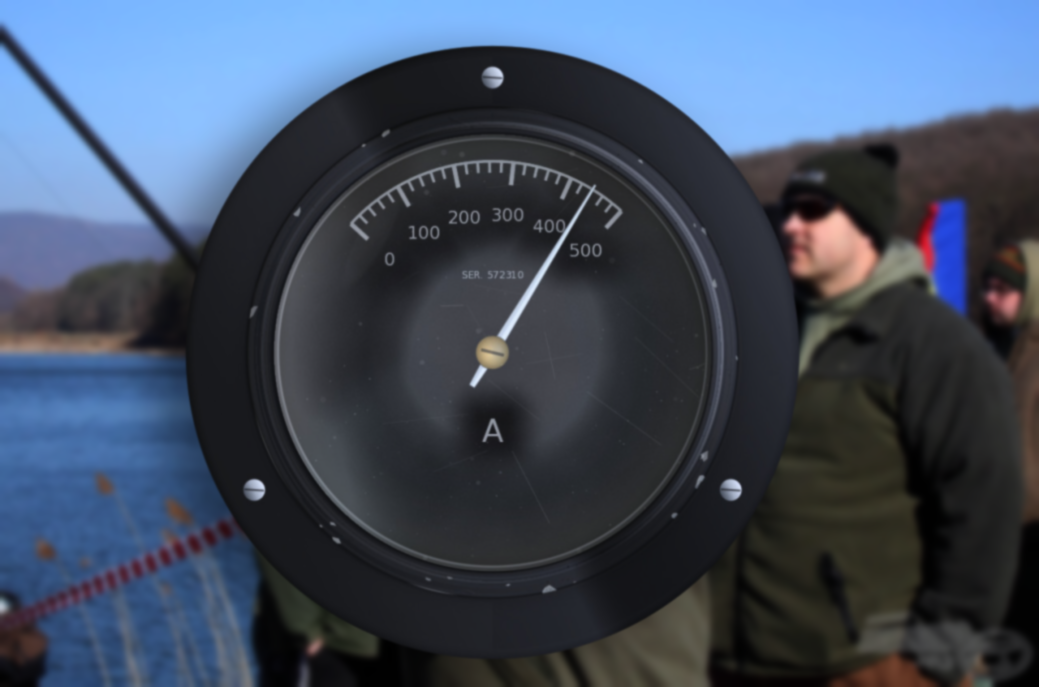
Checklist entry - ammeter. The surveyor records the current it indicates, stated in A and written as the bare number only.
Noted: 440
